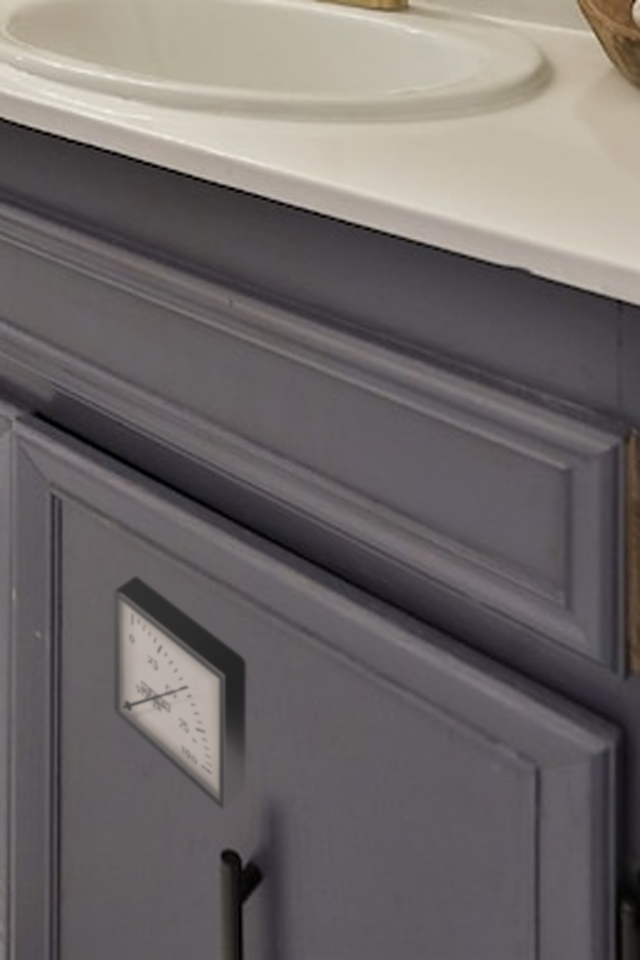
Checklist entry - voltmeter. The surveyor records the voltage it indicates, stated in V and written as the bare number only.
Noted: 50
